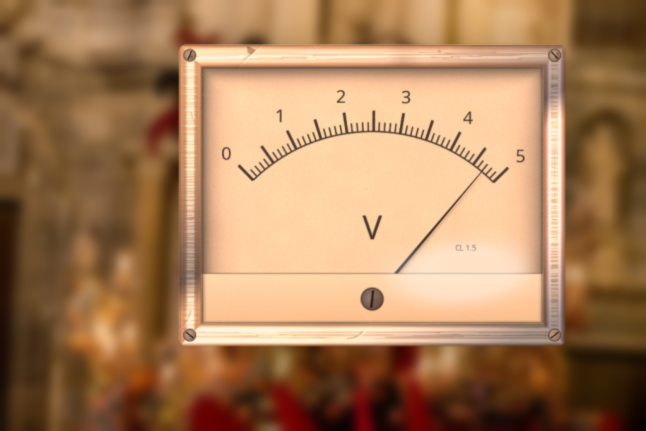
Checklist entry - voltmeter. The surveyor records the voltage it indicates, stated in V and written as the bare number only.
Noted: 4.7
